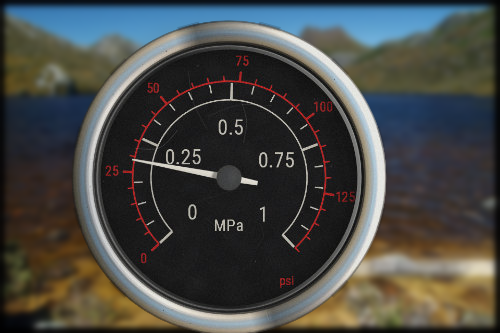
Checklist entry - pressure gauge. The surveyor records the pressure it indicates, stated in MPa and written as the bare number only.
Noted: 0.2
